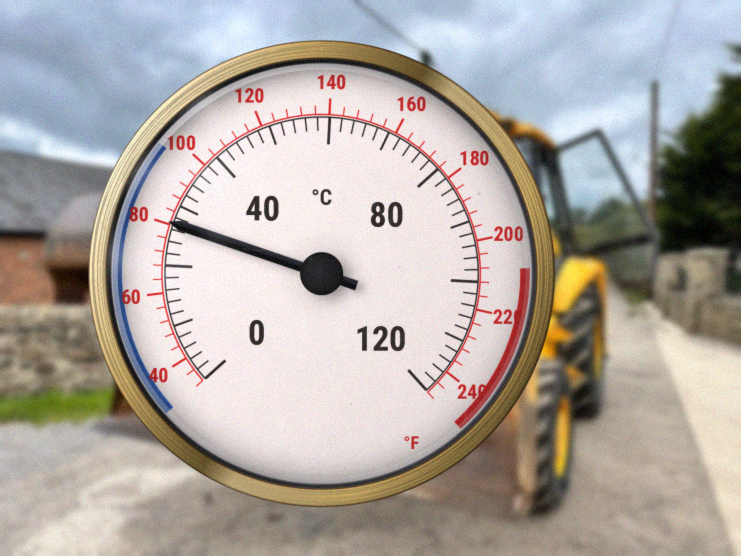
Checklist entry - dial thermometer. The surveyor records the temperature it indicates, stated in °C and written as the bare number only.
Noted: 27
